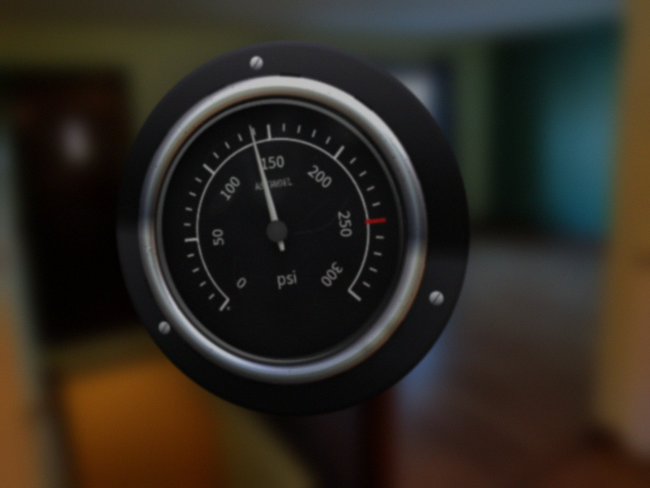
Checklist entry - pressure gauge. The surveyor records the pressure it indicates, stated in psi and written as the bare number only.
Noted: 140
